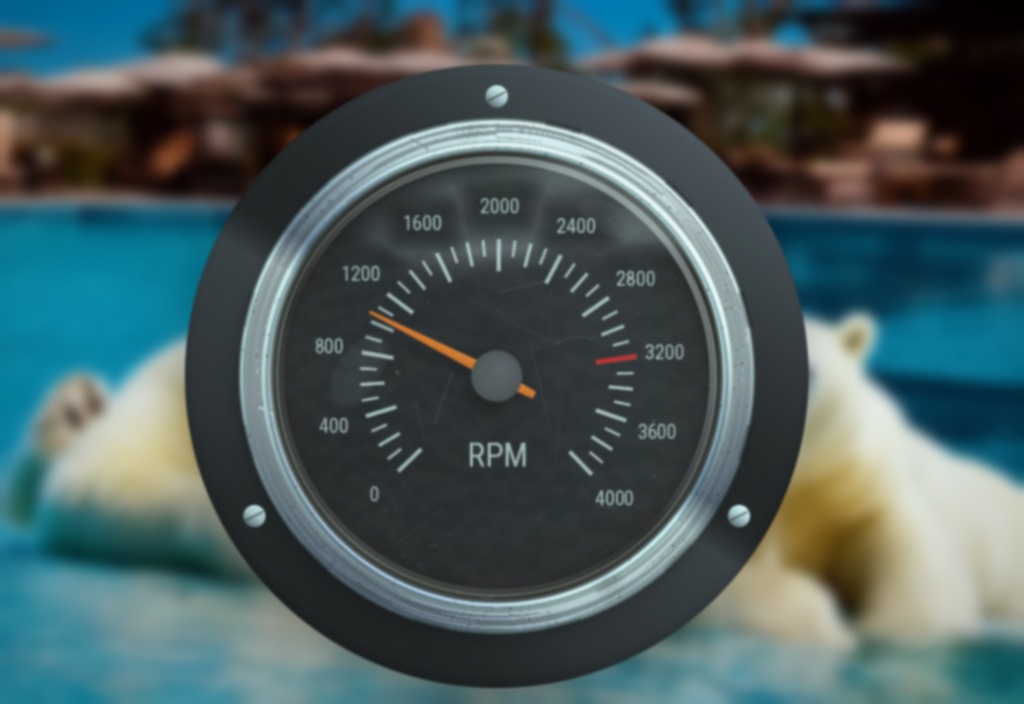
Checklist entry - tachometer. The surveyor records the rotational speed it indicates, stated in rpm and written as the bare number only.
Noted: 1050
